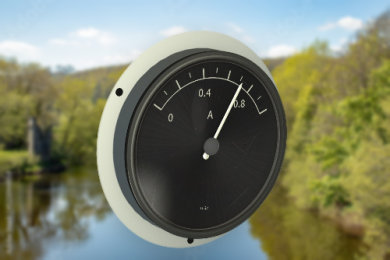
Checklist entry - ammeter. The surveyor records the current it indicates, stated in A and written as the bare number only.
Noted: 0.7
